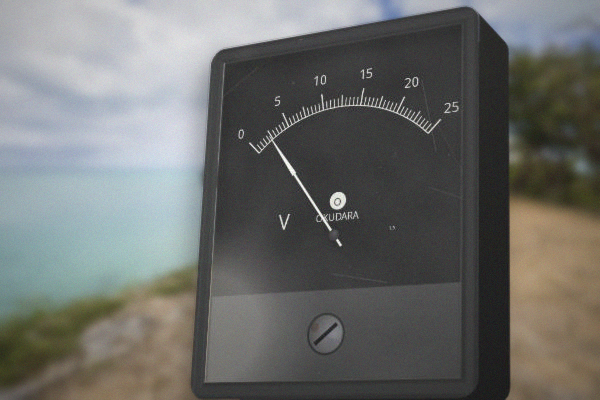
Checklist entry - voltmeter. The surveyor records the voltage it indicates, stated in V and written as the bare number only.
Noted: 2.5
